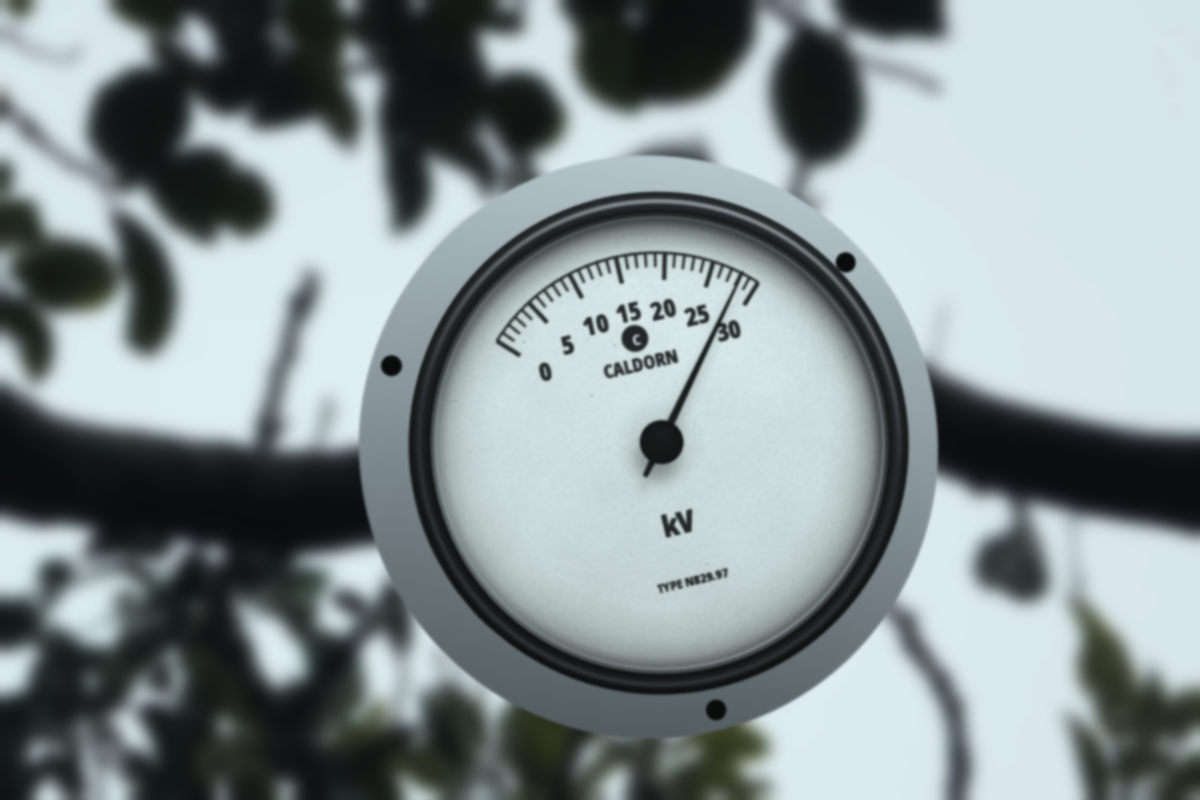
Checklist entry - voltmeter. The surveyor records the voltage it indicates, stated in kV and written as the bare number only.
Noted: 28
